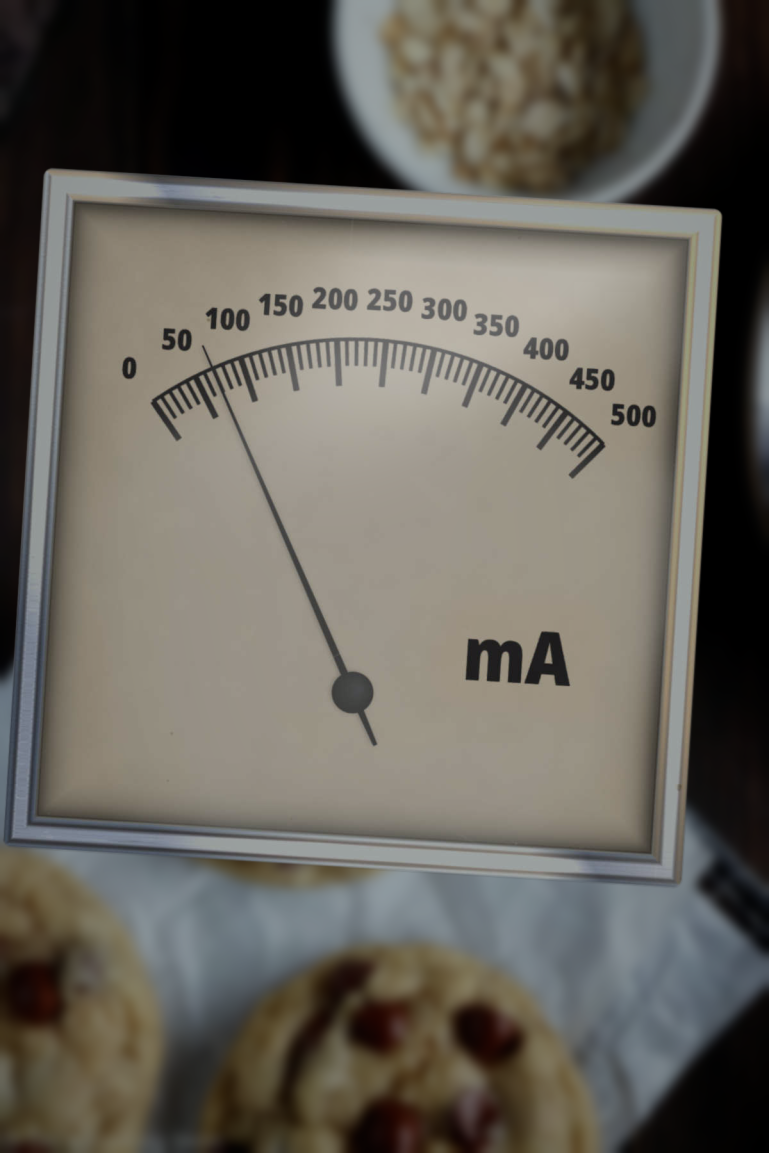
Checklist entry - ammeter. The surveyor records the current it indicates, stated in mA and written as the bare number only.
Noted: 70
